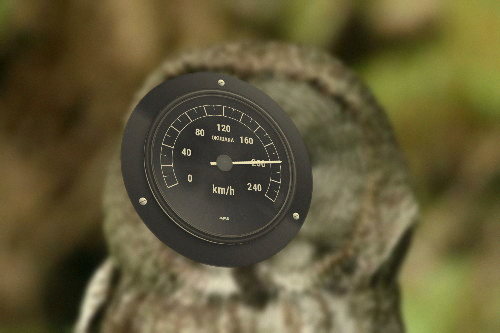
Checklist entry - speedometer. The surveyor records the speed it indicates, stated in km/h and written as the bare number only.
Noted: 200
